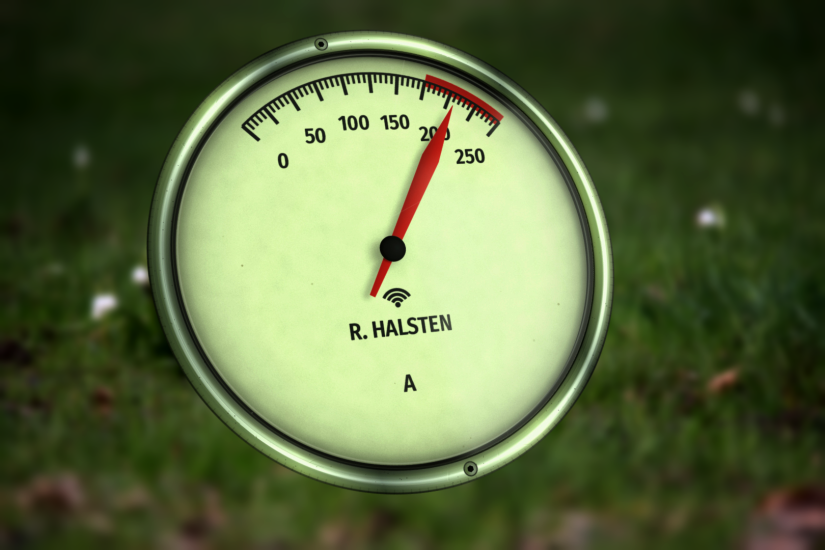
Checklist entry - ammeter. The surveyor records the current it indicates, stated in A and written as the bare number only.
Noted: 205
